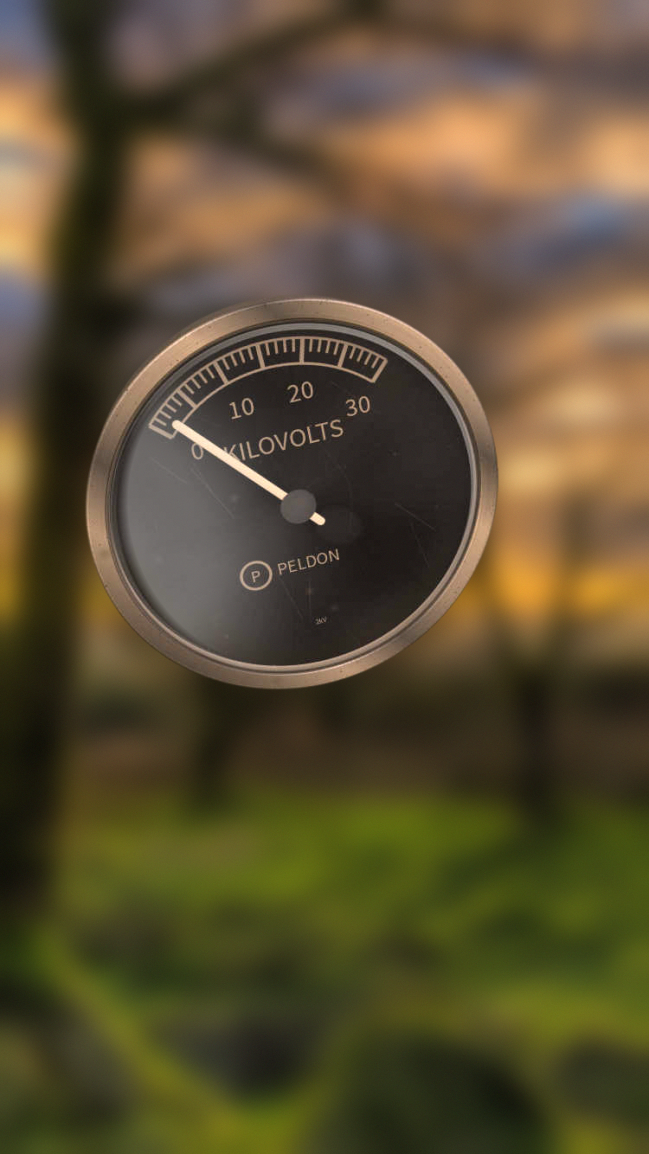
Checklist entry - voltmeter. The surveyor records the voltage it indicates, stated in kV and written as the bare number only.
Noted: 2
